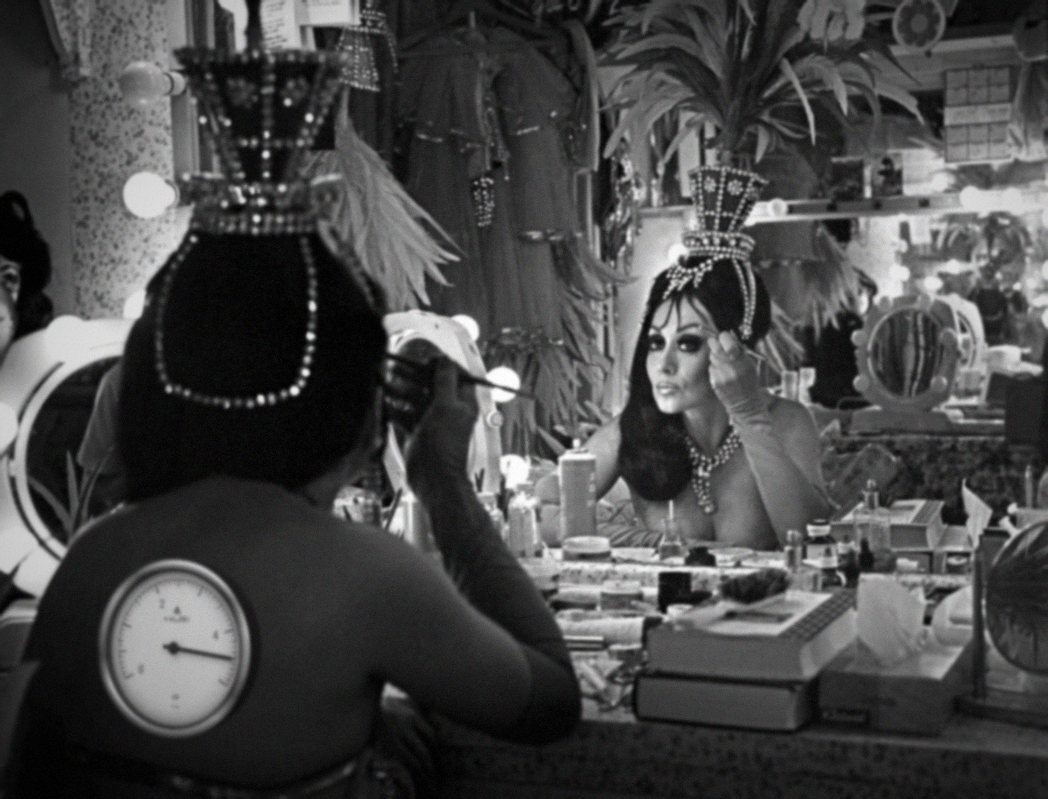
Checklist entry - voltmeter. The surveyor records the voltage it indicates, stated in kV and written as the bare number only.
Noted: 4.5
